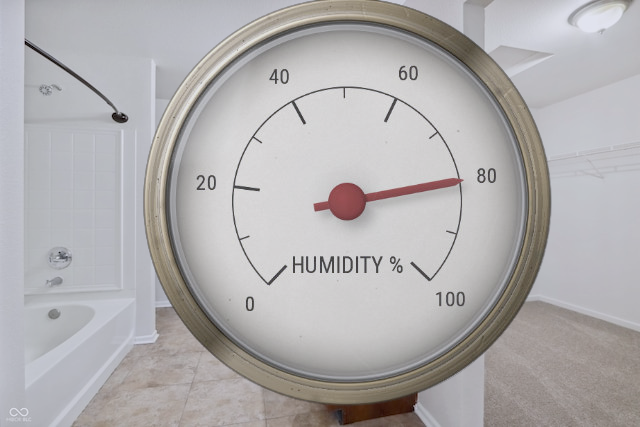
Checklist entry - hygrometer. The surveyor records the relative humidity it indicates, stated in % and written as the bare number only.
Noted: 80
